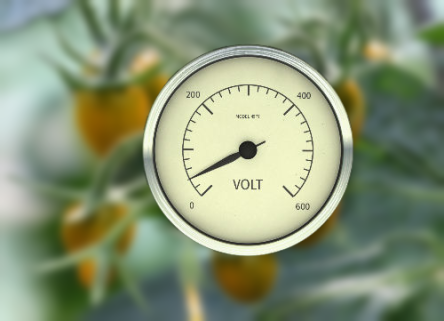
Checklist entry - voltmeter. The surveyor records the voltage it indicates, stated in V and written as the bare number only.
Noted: 40
